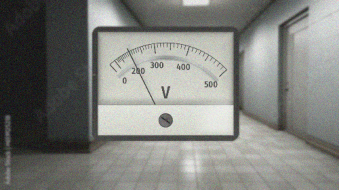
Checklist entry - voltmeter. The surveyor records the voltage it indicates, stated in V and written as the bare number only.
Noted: 200
